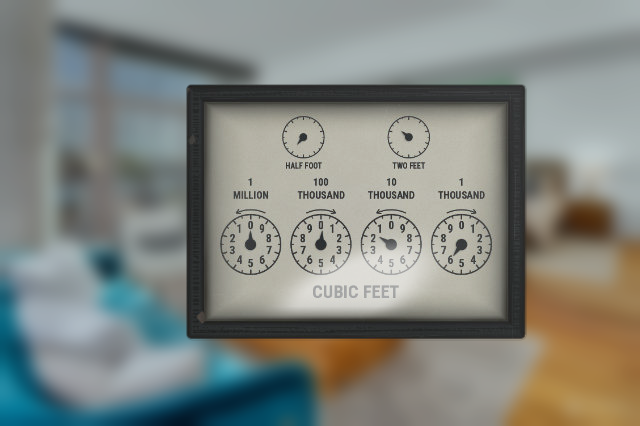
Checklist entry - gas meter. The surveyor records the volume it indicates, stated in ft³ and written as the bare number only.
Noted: 1600
